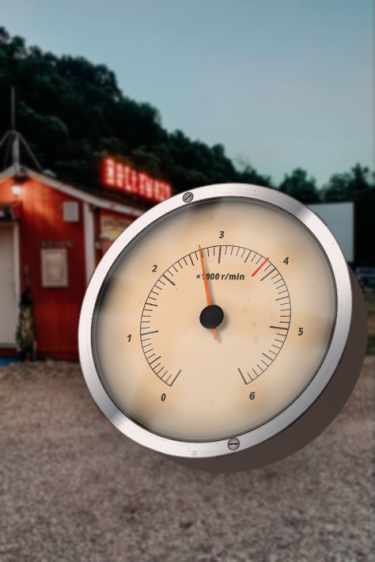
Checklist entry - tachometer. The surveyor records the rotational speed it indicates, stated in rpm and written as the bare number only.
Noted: 2700
